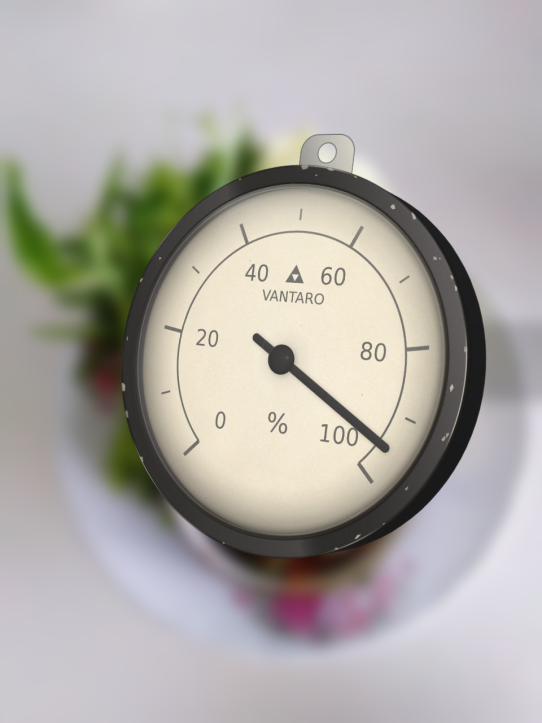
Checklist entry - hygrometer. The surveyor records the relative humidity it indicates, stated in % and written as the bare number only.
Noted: 95
